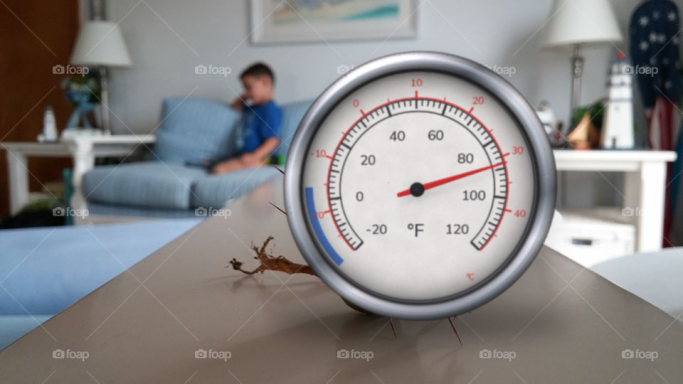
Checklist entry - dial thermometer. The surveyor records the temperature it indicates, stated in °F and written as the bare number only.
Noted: 88
